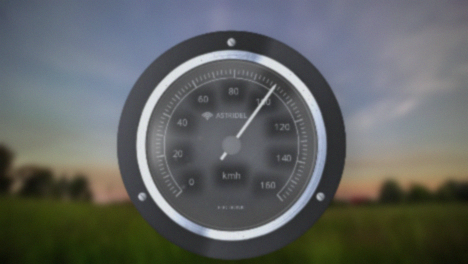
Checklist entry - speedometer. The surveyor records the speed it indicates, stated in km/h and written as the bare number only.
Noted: 100
